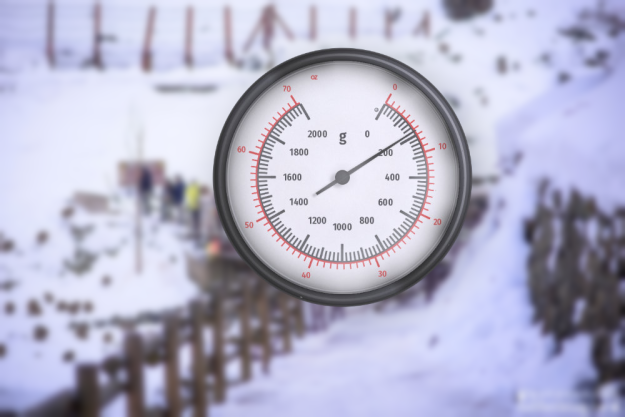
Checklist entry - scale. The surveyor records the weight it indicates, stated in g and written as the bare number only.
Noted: 180
